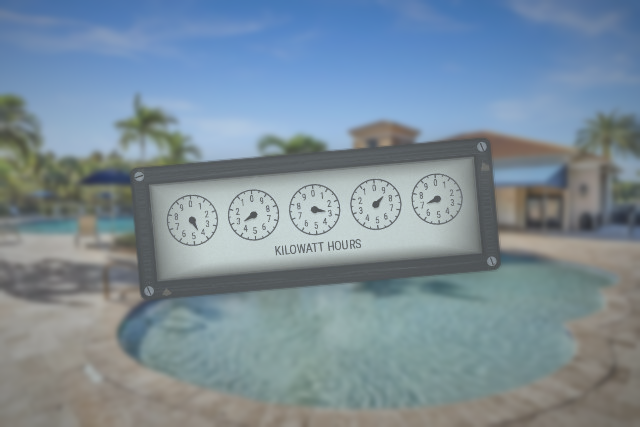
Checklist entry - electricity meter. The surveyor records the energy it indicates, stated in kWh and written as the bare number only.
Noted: 43287
